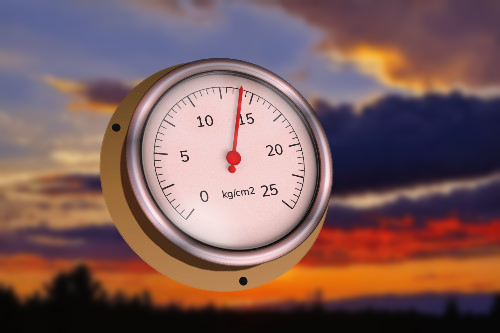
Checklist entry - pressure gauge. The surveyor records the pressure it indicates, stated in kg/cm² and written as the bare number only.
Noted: 14
